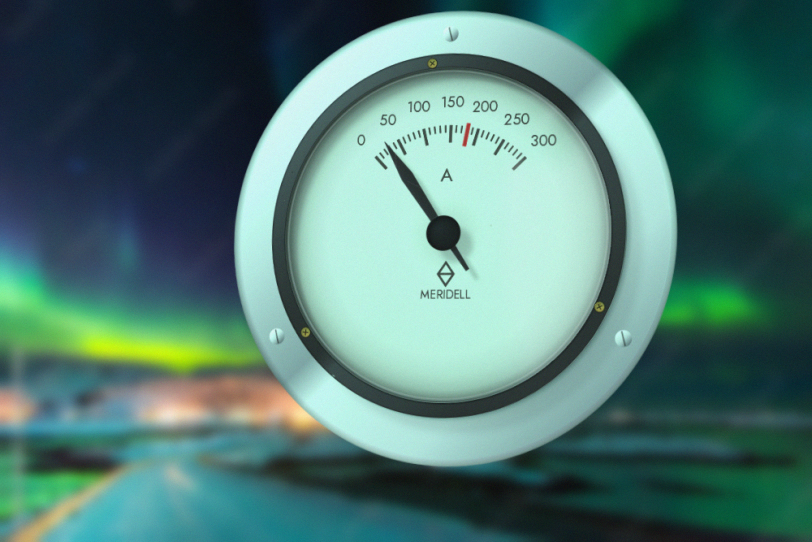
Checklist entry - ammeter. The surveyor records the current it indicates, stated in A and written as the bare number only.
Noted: 30
